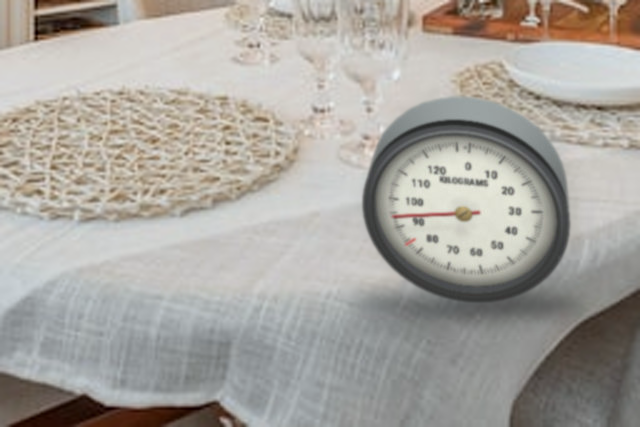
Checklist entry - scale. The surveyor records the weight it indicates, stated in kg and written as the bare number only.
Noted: 95
